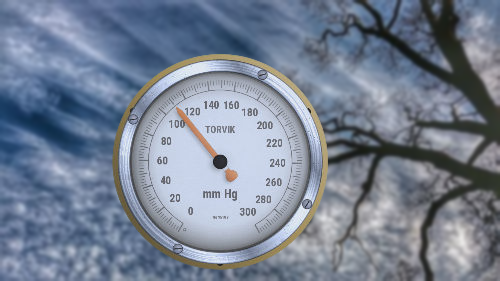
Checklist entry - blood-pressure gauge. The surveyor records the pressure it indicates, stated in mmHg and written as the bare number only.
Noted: 110
